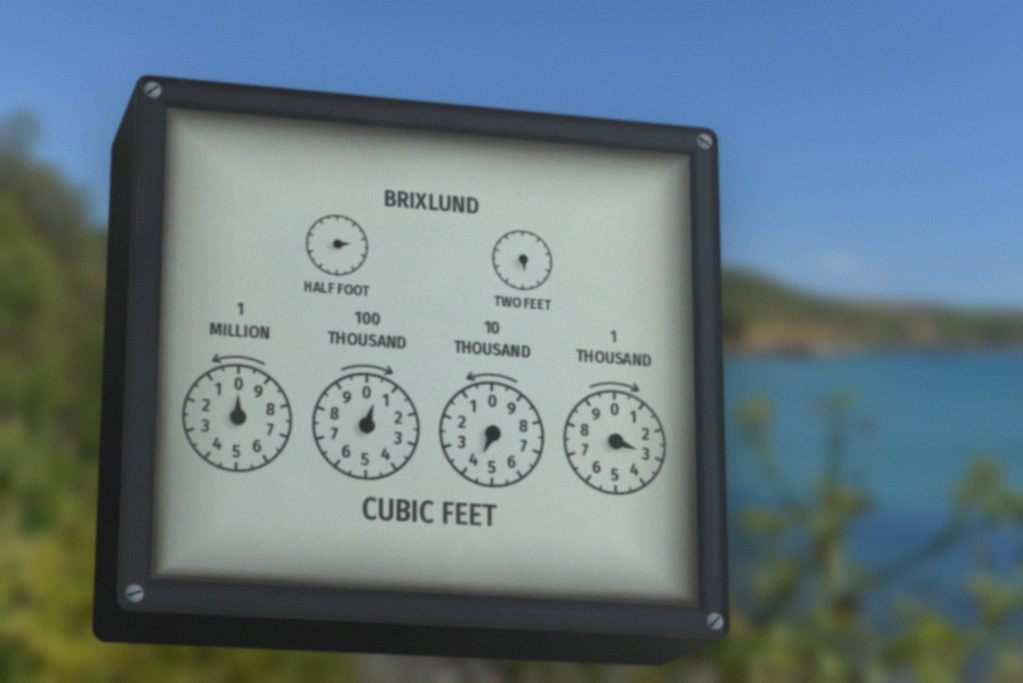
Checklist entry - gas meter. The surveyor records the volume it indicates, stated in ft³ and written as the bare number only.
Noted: 4300
